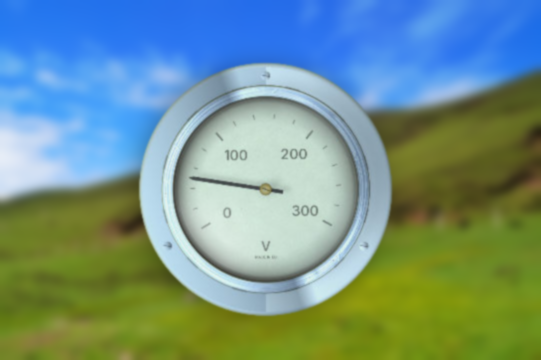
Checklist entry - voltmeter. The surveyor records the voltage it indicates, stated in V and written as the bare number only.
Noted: 50
